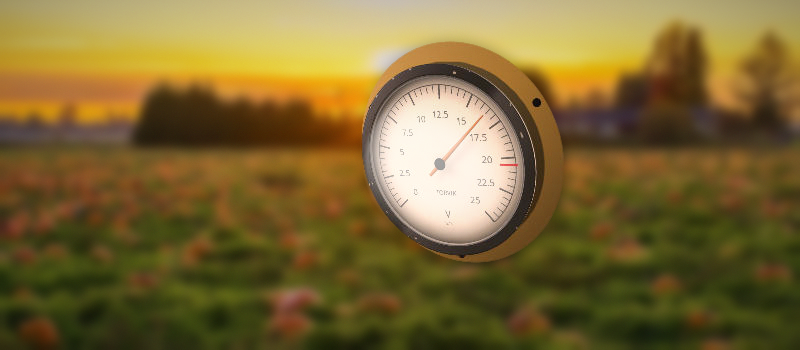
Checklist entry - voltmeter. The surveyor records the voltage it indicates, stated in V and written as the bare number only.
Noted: 16.5
